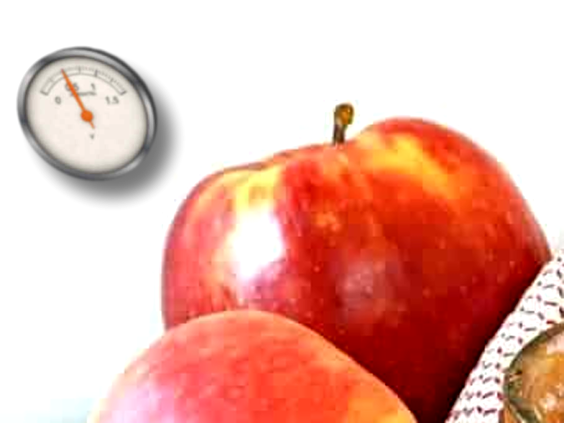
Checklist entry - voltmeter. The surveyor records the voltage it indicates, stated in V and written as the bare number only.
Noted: 0.5
